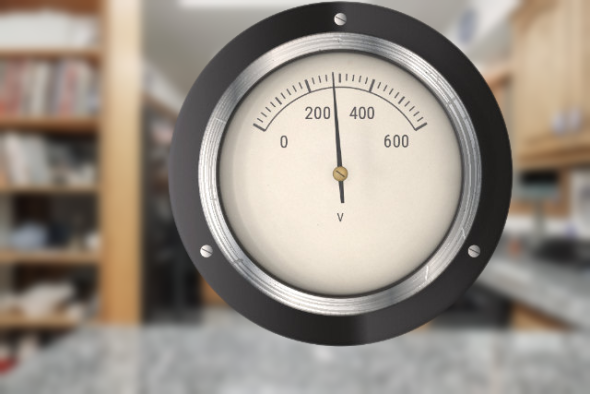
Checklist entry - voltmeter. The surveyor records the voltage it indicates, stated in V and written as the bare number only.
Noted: 280
